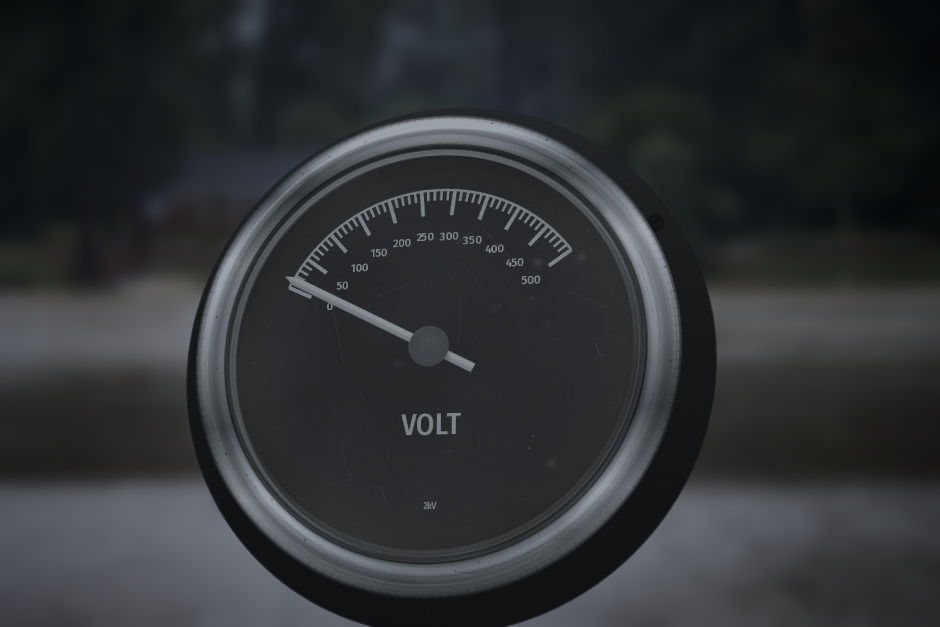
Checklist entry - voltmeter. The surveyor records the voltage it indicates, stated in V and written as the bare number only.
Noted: 10
